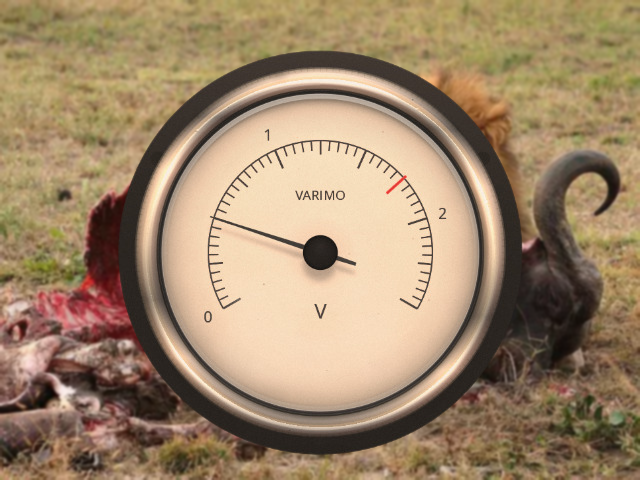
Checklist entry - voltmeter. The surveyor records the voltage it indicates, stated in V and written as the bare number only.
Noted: 0.5
